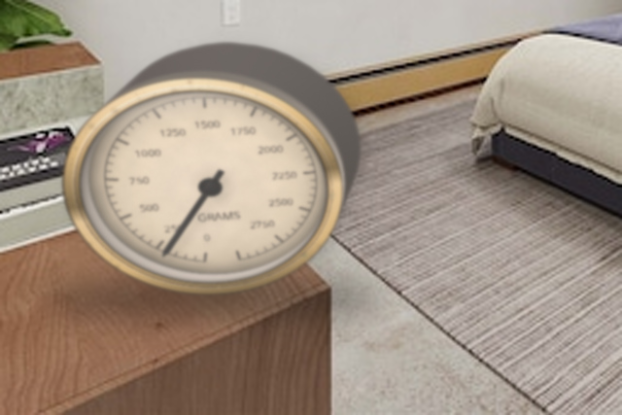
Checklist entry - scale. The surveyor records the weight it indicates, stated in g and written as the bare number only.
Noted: 200
